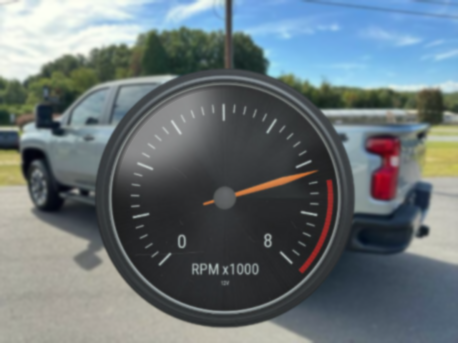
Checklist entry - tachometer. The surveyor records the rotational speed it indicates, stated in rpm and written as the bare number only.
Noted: 6200
